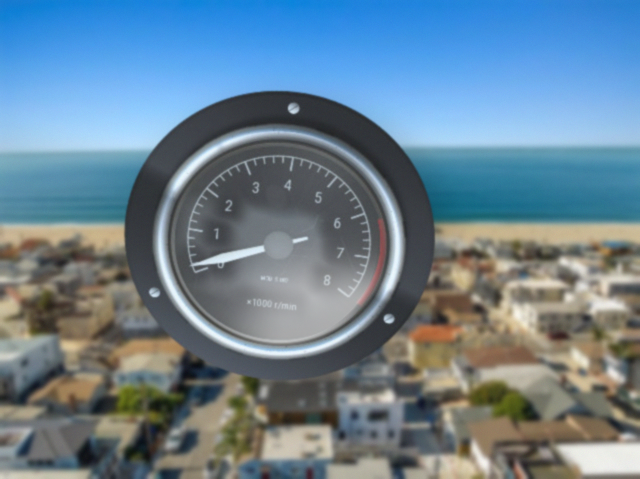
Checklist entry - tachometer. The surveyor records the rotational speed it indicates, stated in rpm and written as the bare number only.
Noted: 200
